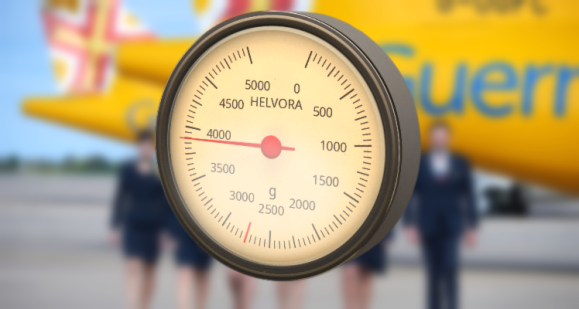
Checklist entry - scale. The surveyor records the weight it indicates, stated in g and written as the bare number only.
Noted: 3900
